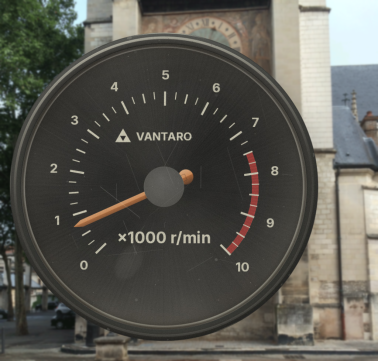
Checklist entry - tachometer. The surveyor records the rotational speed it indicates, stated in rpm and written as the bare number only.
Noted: 750
